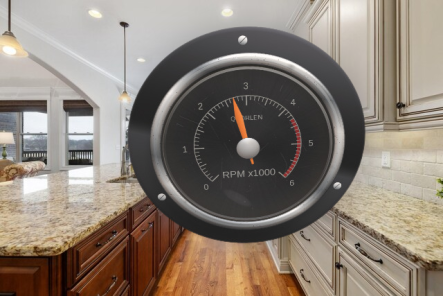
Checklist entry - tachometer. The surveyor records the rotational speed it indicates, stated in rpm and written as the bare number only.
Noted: 2700
